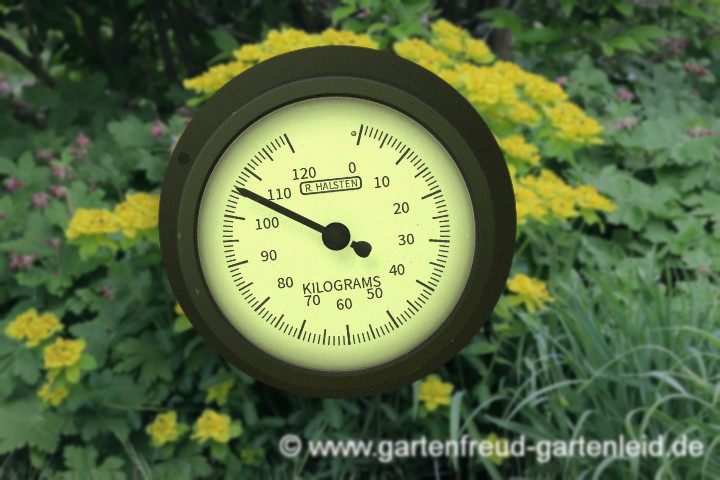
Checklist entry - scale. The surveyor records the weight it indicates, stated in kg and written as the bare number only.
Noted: 106
